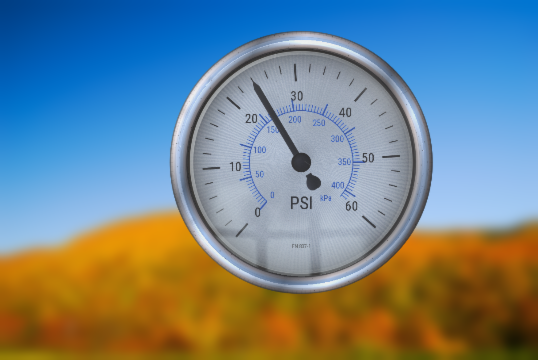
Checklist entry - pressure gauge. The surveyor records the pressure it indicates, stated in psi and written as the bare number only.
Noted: 24
